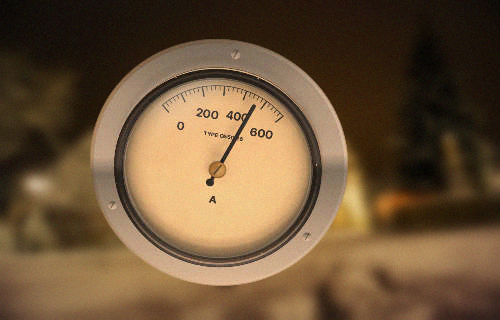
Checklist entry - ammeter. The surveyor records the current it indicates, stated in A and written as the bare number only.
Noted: 460
